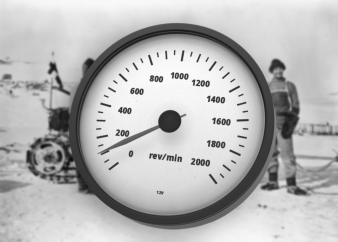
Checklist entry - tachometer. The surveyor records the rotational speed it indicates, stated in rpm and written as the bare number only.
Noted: 100
